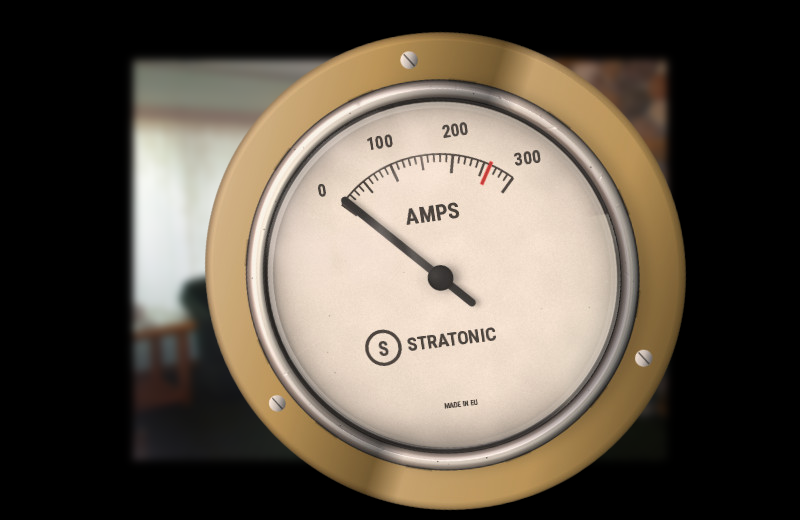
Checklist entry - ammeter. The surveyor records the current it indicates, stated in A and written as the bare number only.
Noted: 10
